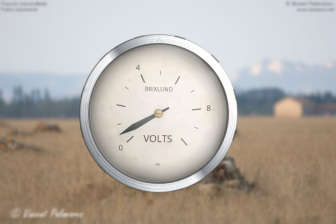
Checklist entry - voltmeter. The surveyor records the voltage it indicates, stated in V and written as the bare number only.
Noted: 0.5
